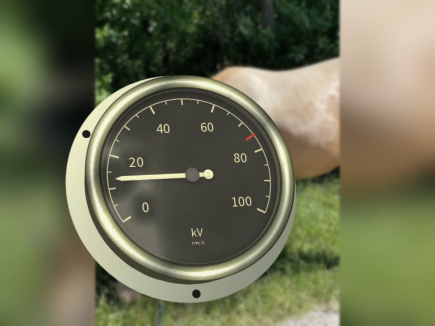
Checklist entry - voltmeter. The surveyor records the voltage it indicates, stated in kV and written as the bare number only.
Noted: 12.5
